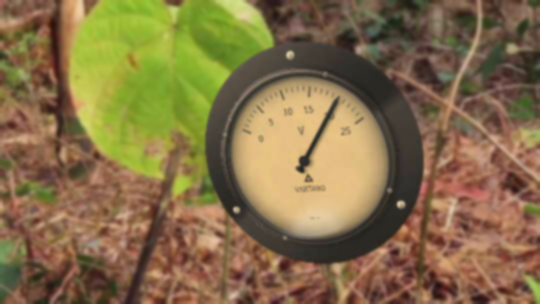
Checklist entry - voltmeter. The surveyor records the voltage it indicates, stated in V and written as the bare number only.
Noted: 20
